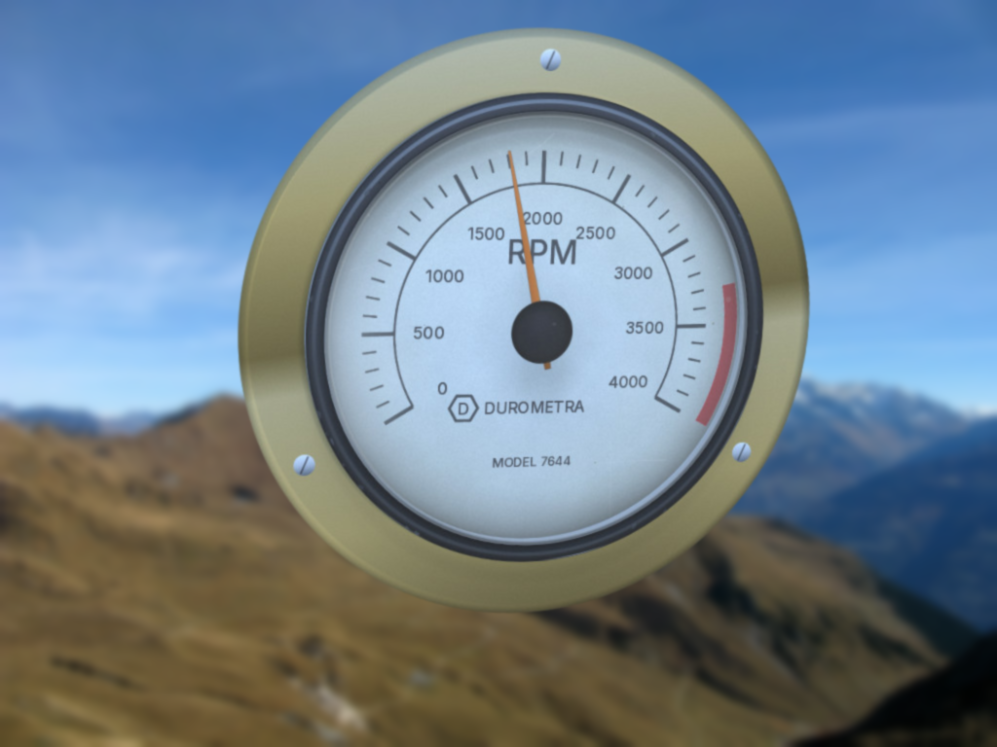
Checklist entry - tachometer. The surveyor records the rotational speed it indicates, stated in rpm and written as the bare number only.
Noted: 1800
